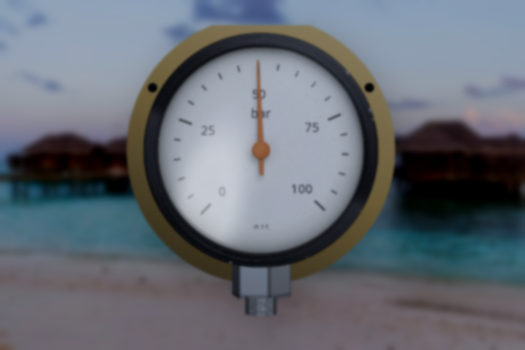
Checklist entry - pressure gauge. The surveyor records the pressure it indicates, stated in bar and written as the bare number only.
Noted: 50
